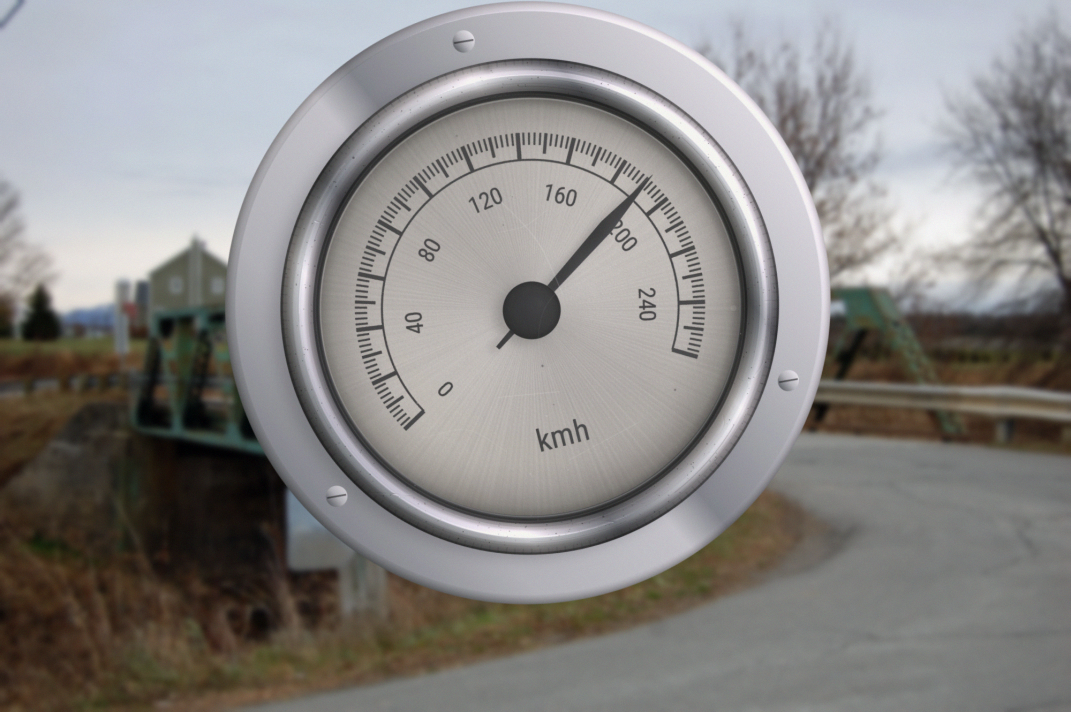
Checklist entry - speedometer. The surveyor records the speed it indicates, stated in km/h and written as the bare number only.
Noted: 190
